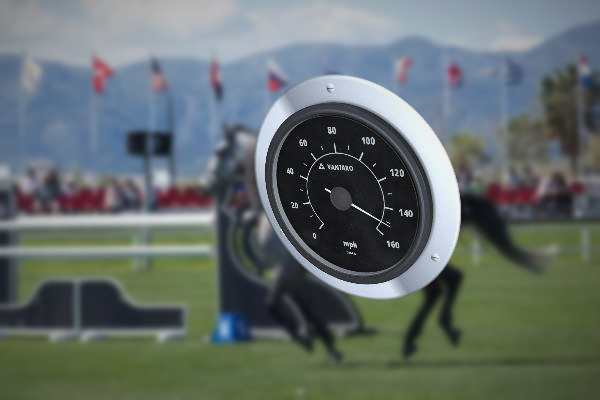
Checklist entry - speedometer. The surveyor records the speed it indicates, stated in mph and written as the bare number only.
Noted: 150
